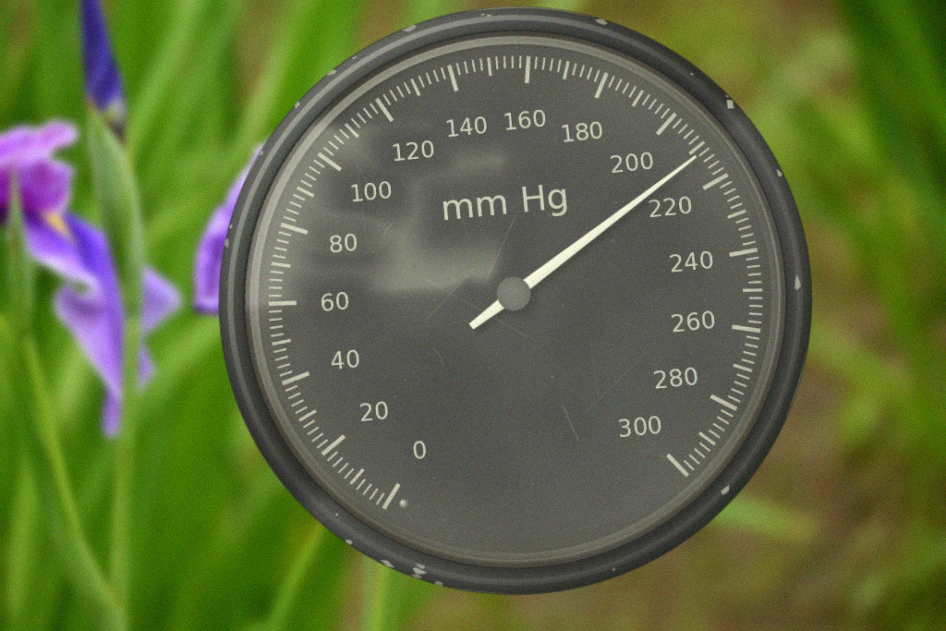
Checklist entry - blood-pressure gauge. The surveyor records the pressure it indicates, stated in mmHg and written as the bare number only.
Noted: 212
